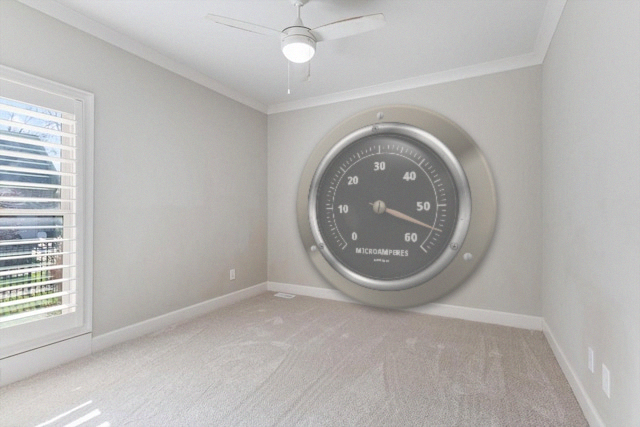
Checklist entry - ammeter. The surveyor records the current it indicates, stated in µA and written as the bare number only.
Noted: 55
